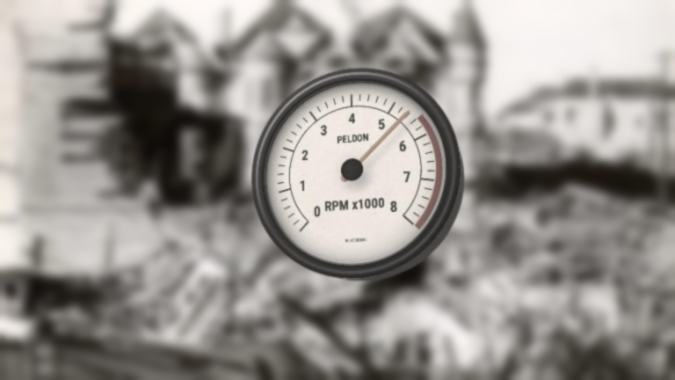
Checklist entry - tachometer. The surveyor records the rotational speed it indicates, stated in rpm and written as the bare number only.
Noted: 5400
